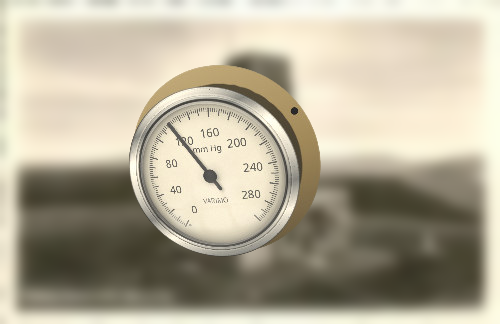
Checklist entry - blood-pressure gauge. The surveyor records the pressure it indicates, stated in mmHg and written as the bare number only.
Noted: 120
